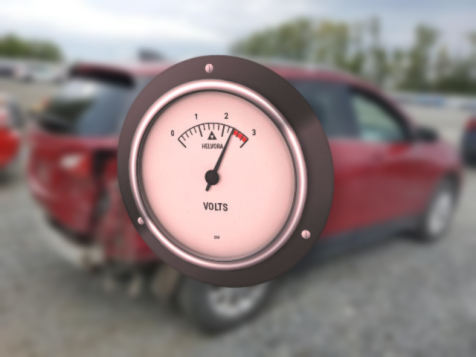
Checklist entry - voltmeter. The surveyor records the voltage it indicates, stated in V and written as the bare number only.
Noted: 2.4
